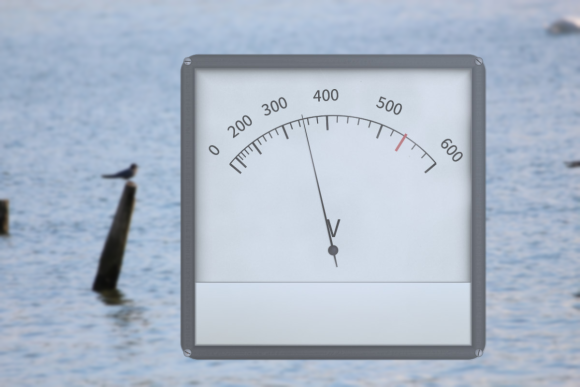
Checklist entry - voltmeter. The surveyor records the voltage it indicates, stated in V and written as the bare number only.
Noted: 350
